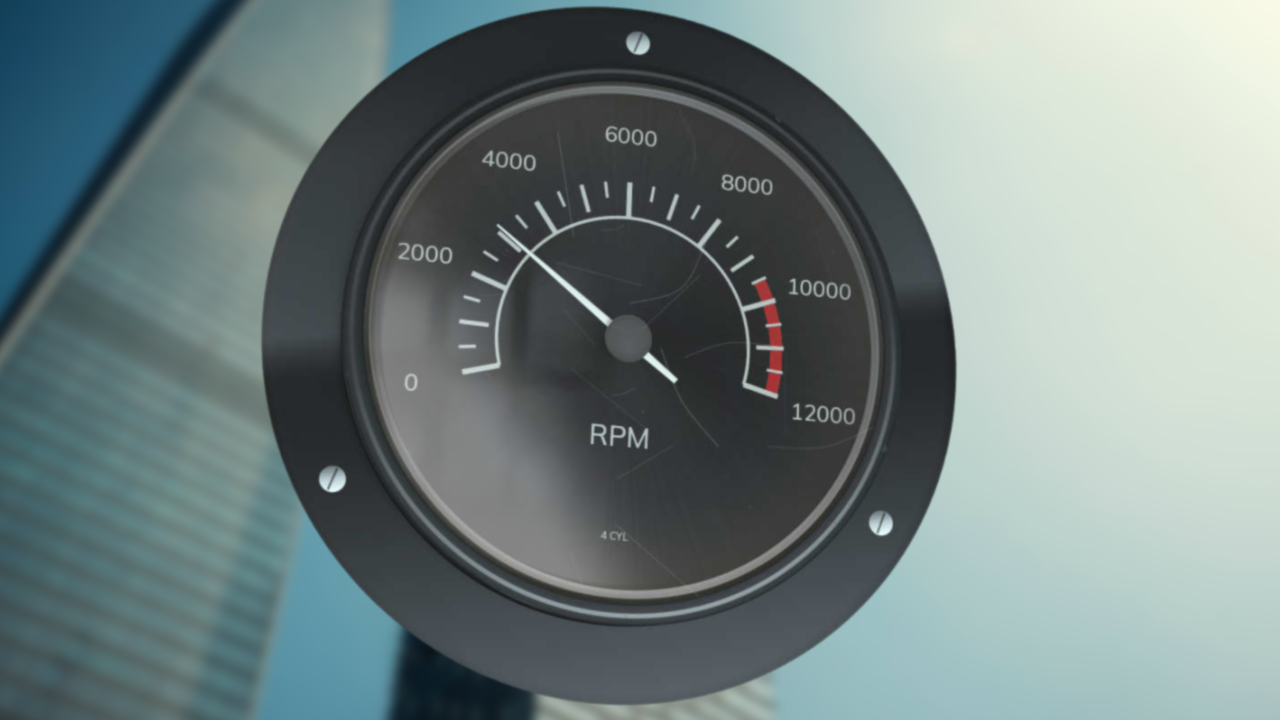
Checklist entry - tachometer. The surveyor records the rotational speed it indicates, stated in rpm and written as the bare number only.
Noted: 3000
